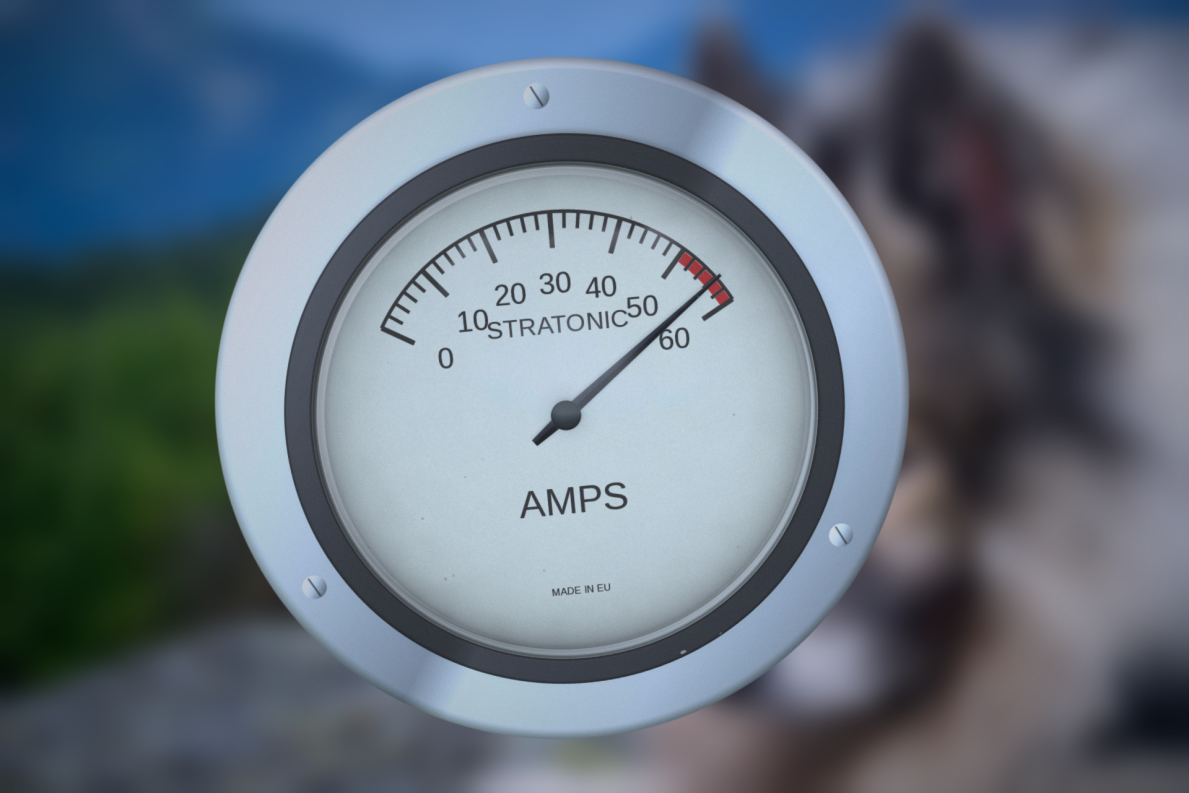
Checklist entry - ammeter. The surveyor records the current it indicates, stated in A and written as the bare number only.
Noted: 56
